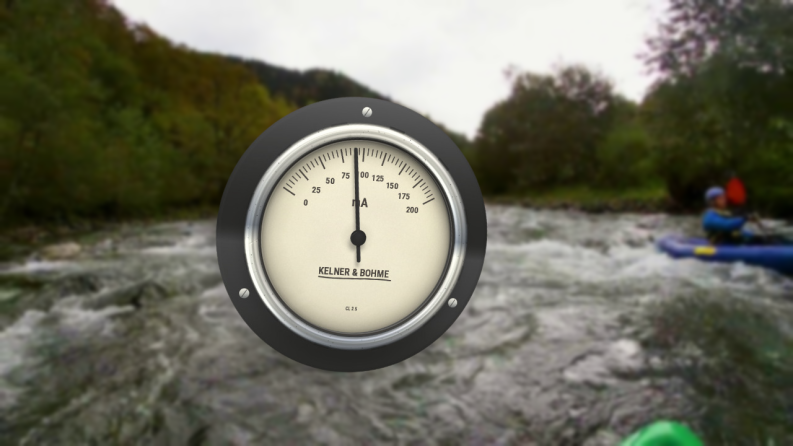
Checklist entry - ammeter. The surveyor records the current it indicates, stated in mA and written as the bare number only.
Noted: 90
